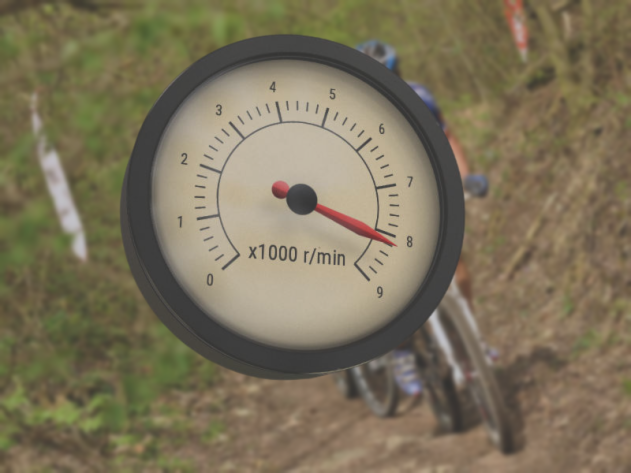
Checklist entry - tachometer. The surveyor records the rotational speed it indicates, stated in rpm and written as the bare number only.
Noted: 8200
